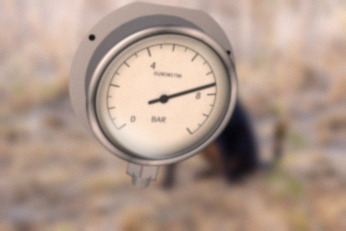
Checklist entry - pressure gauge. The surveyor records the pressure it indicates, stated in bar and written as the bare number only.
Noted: 7.5
